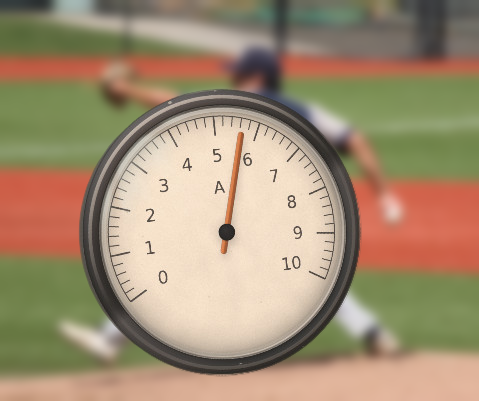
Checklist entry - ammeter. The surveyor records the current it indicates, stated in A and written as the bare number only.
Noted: 5.6
